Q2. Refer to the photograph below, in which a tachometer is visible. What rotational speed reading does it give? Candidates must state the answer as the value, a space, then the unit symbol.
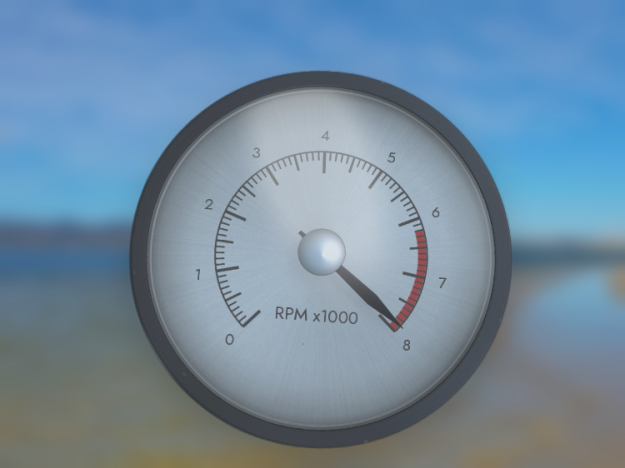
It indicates 7900 rpm
